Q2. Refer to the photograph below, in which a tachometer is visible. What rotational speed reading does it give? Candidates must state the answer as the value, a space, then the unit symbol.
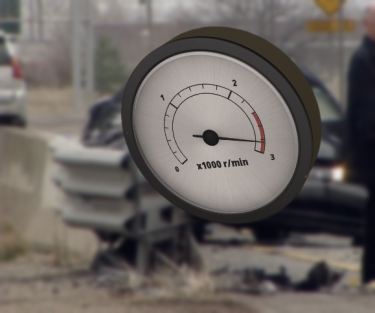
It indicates 2800 rpm
